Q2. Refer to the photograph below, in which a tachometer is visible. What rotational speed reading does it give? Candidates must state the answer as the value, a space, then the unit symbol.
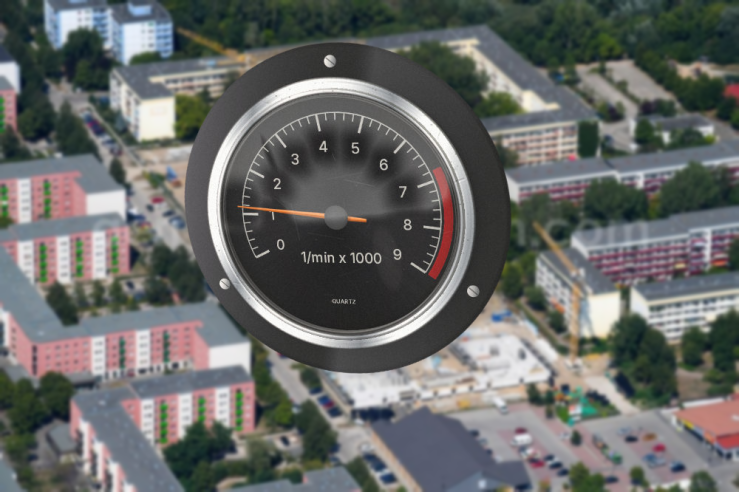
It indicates 1200 rpm
